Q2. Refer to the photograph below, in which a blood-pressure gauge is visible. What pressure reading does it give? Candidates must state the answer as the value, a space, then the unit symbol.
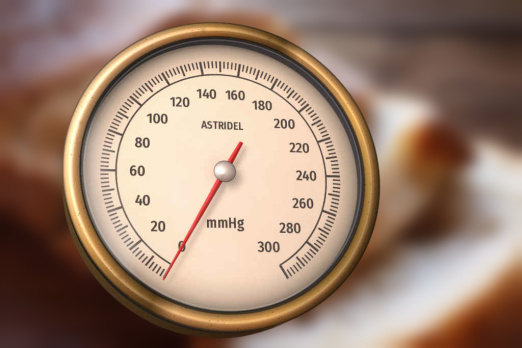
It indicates 0 mmHg
